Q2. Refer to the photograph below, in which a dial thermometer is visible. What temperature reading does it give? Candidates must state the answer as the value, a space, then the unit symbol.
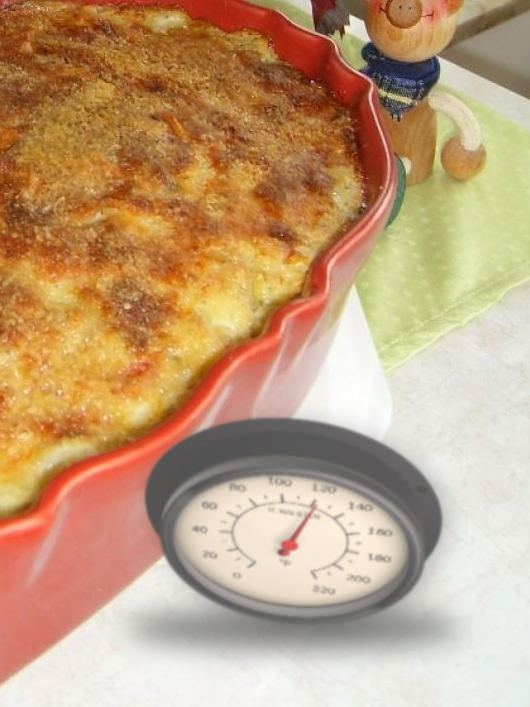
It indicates 120 °F
